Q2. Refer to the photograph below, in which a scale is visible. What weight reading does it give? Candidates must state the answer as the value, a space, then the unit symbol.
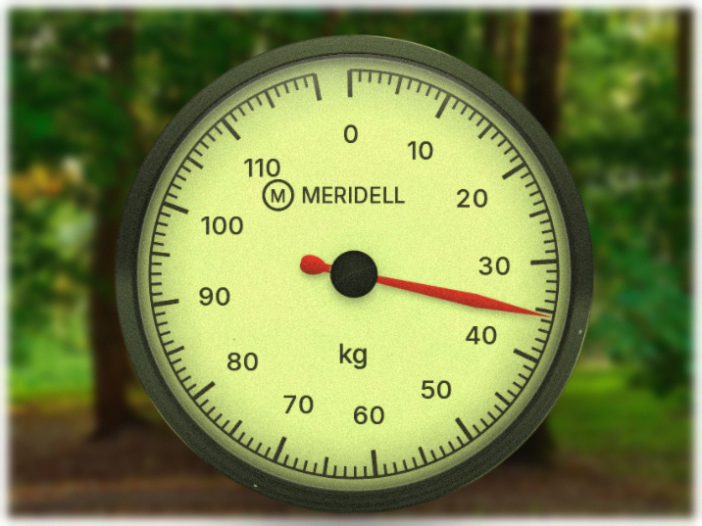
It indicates 35.5 kg
